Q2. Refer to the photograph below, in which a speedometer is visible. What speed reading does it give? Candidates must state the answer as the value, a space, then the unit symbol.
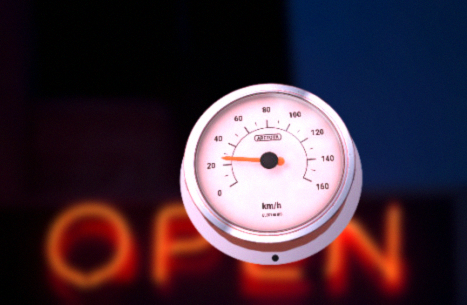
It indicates 25 km/h
